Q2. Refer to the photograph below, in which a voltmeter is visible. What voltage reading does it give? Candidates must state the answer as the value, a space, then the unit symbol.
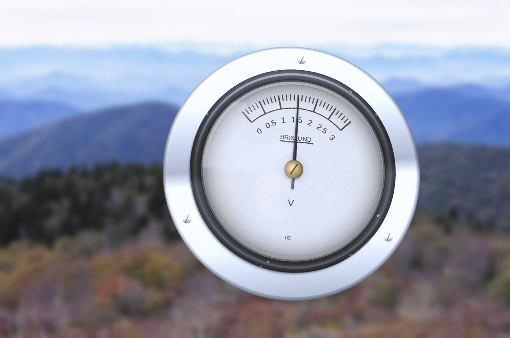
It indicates 1.5 V
